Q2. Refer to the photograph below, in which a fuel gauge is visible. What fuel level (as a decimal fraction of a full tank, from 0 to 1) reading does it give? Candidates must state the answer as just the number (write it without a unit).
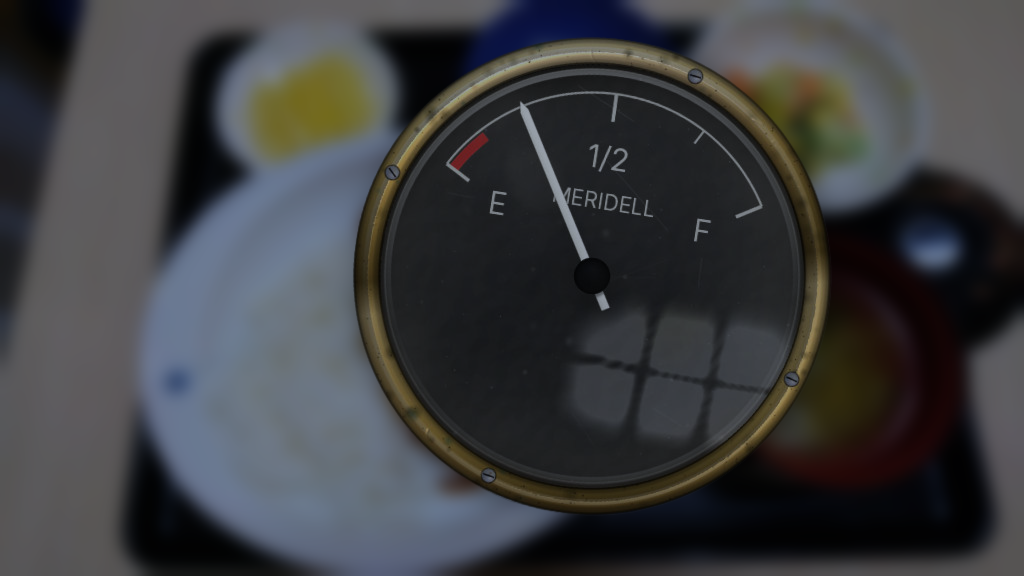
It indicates 0.25
